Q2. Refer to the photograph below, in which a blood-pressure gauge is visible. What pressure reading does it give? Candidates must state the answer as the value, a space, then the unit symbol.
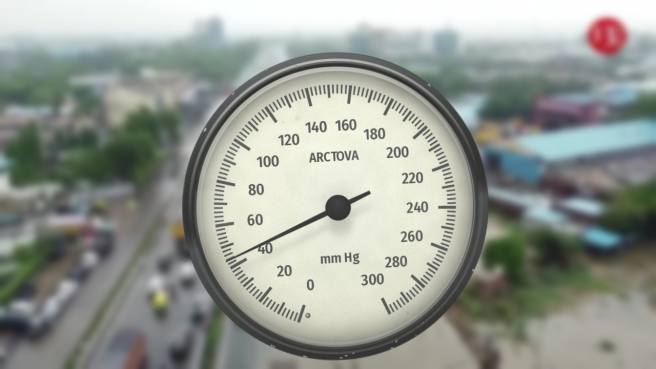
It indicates 44 mmHg
